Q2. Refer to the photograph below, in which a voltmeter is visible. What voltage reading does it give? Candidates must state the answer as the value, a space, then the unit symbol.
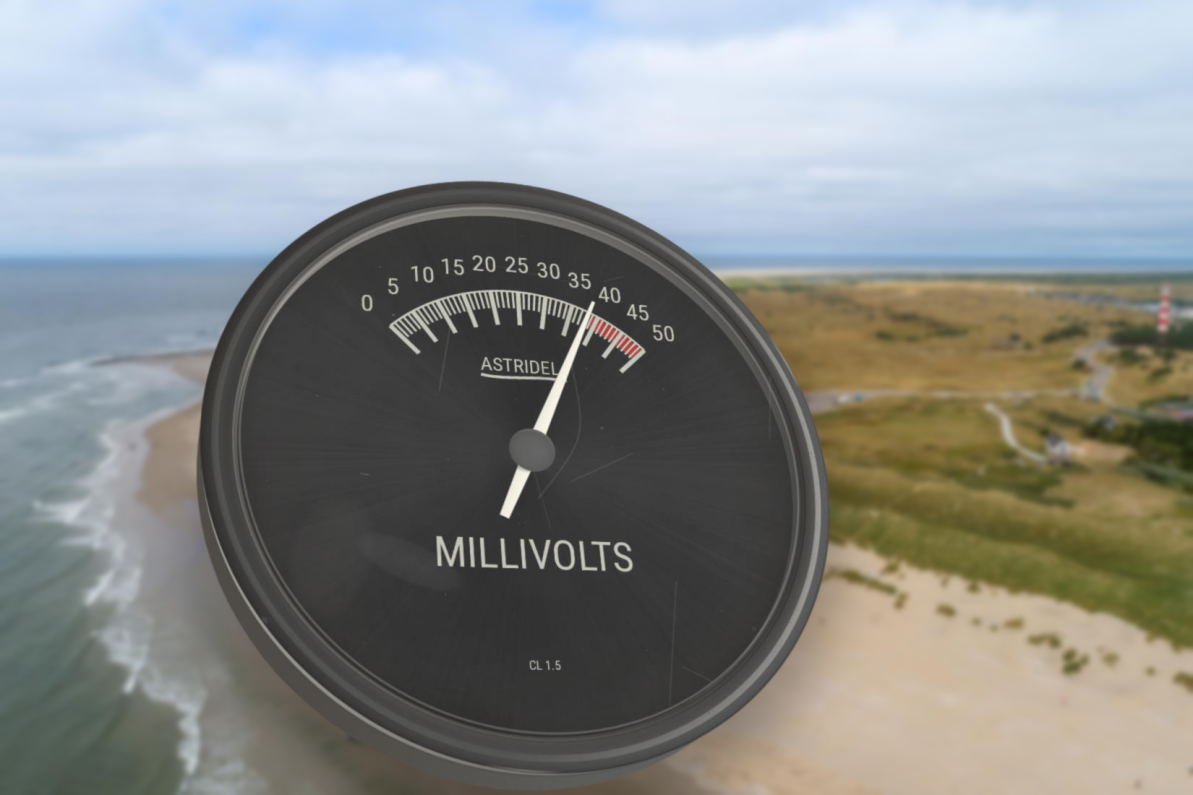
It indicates 38 mV
